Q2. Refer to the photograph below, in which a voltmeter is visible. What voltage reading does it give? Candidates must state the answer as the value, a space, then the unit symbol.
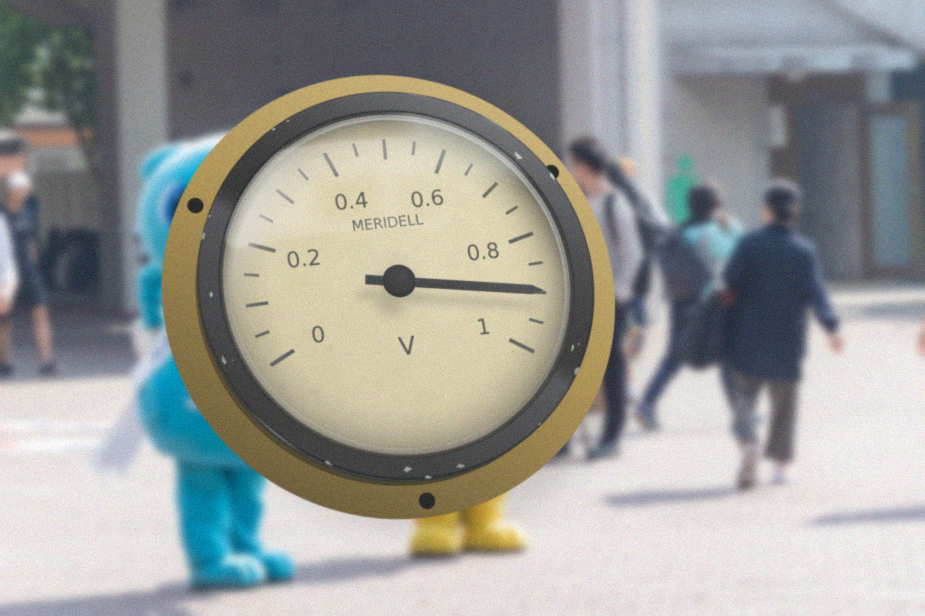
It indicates 0.9 V
